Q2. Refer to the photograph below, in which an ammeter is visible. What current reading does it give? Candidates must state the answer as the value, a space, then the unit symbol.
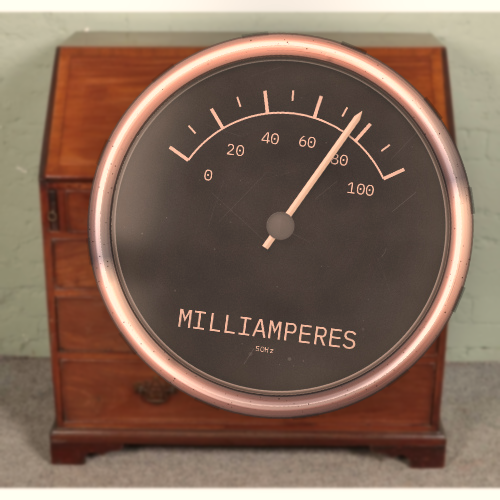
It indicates 75 mA
